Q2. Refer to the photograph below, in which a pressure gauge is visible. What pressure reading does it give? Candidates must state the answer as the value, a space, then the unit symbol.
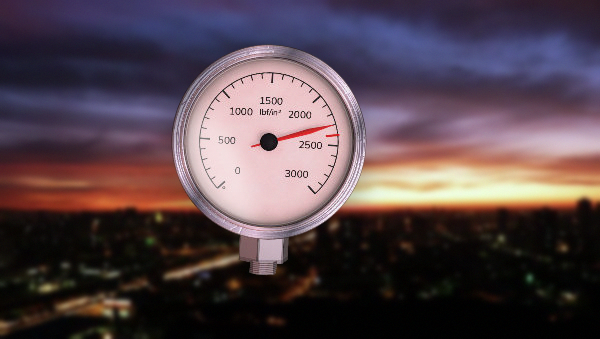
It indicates 2300 psi
